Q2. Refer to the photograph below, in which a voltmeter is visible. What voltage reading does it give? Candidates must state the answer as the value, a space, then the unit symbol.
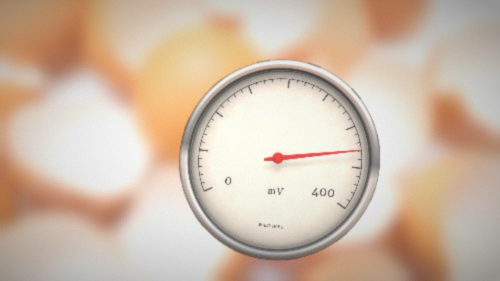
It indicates 330 mV
